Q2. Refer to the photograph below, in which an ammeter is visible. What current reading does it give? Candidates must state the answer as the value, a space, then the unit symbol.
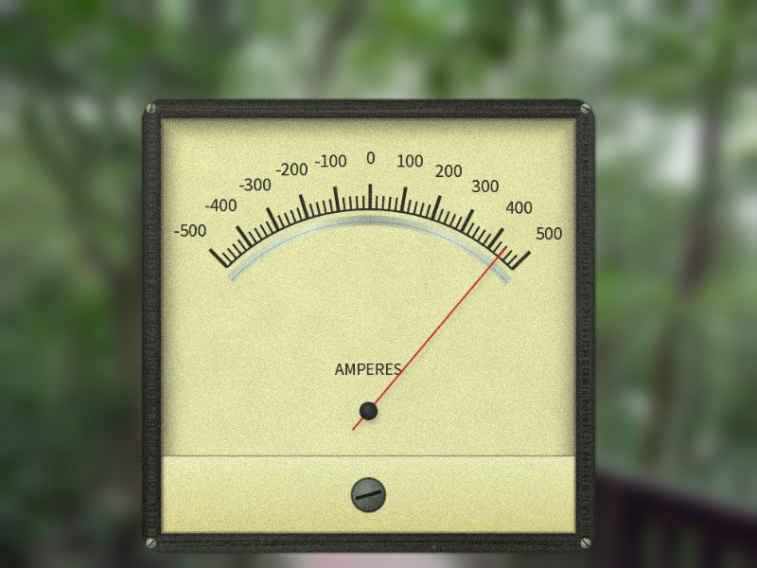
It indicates 440 A
